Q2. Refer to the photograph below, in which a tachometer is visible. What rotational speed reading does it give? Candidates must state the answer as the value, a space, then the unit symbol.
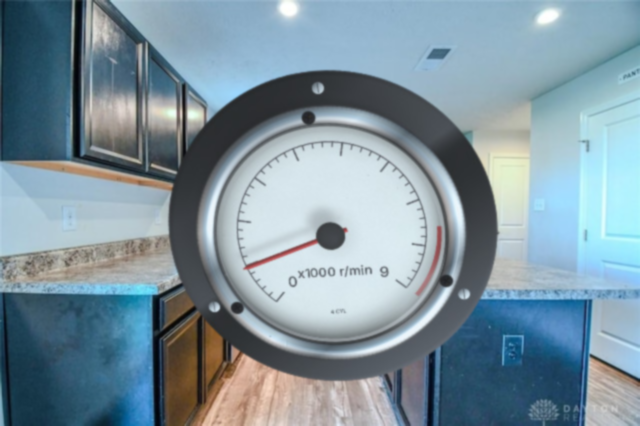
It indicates 1000 rpm
